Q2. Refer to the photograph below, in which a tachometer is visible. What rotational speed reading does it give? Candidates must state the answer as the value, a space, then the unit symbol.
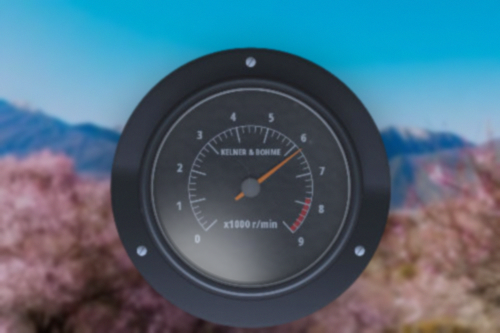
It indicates 6200 rpm
